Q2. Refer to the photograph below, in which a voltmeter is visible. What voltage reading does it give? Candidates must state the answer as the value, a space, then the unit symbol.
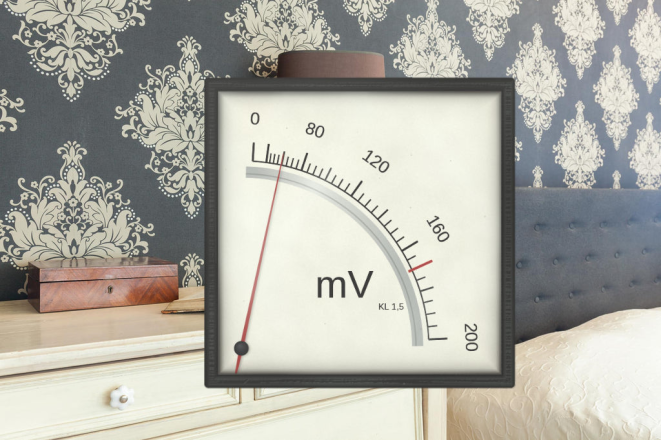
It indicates 60 mV
